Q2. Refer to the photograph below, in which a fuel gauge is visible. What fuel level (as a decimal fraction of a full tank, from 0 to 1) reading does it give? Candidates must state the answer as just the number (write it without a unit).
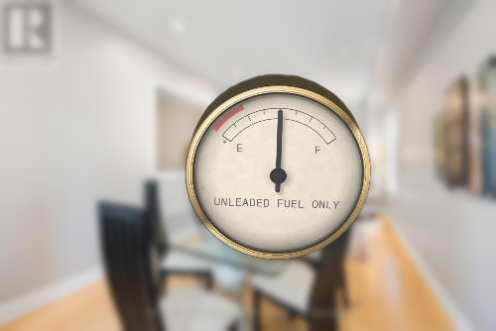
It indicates 0.5
